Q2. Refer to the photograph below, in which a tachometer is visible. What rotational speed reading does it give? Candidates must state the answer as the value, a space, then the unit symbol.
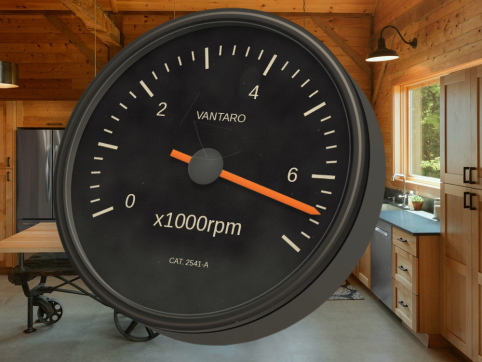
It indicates 6500 rpm
